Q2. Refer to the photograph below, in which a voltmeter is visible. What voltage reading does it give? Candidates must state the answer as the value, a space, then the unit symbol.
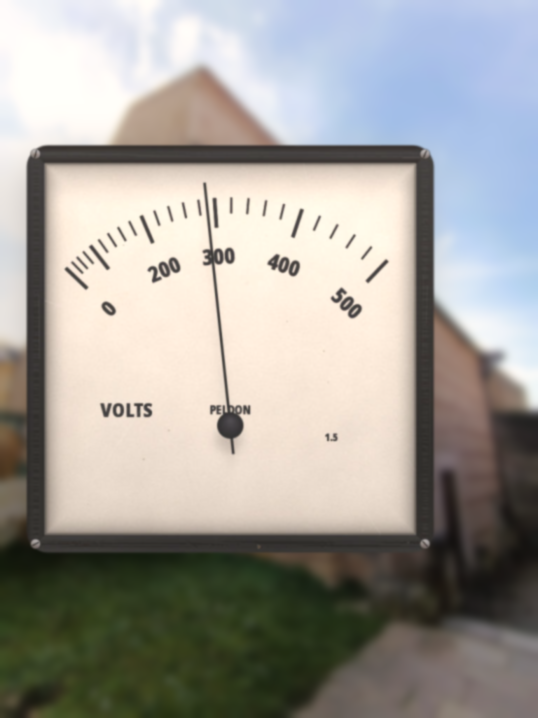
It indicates 290 V
